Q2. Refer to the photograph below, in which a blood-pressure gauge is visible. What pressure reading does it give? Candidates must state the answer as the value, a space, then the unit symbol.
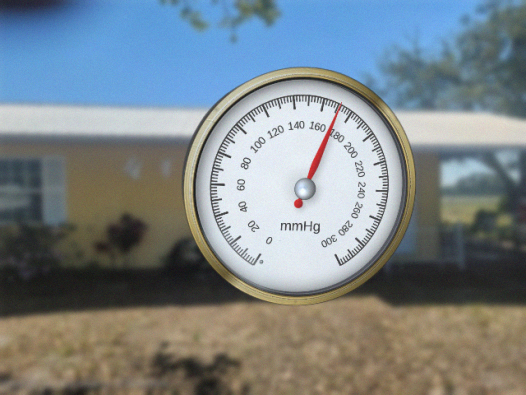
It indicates 170 mmHg
